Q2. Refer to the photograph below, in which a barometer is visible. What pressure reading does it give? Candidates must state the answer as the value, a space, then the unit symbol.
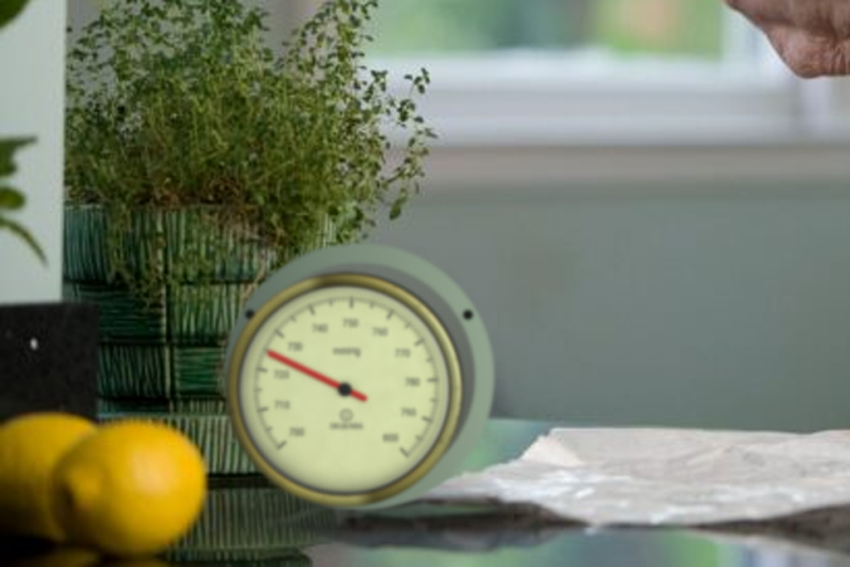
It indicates 725 mmHg
